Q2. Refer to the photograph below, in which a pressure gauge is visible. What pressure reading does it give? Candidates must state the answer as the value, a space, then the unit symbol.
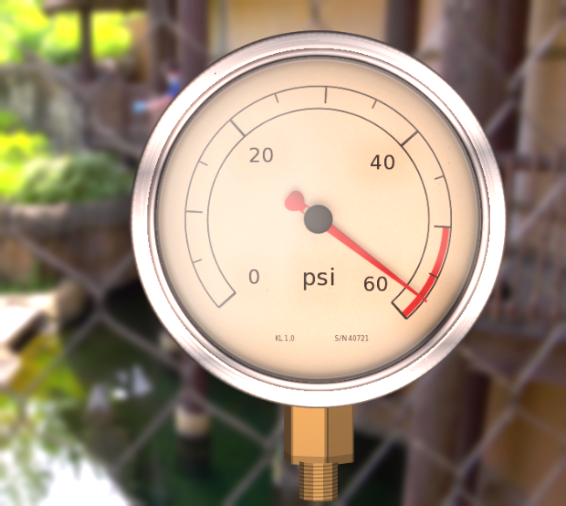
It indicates 57.5 psi
